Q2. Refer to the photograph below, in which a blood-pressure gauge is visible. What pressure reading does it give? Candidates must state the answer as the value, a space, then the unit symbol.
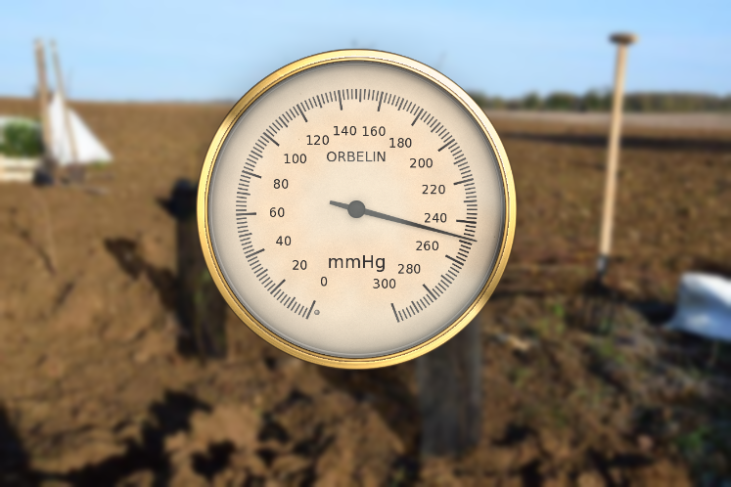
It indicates 248 mmHg
